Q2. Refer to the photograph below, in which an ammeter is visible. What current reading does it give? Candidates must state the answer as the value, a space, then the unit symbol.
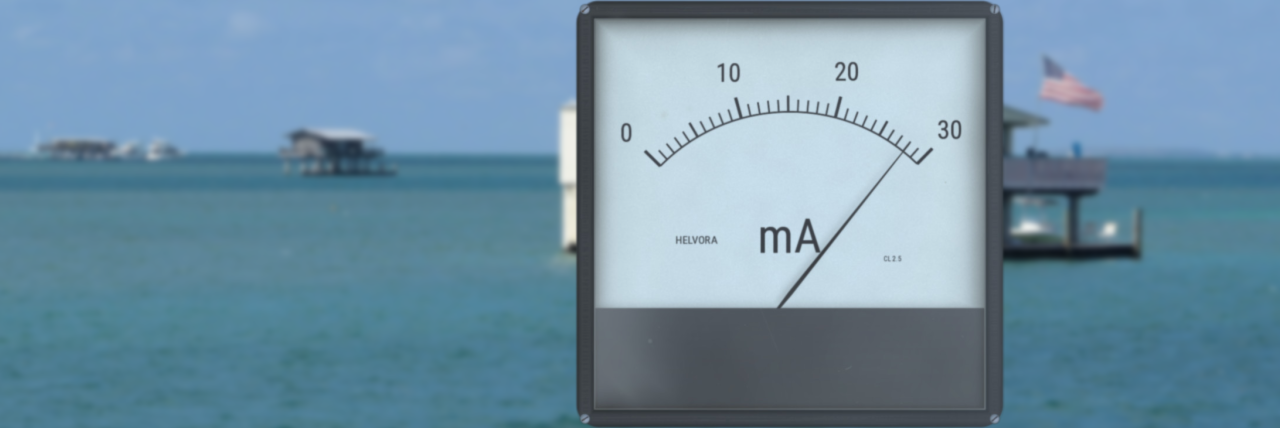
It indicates 28 mA
